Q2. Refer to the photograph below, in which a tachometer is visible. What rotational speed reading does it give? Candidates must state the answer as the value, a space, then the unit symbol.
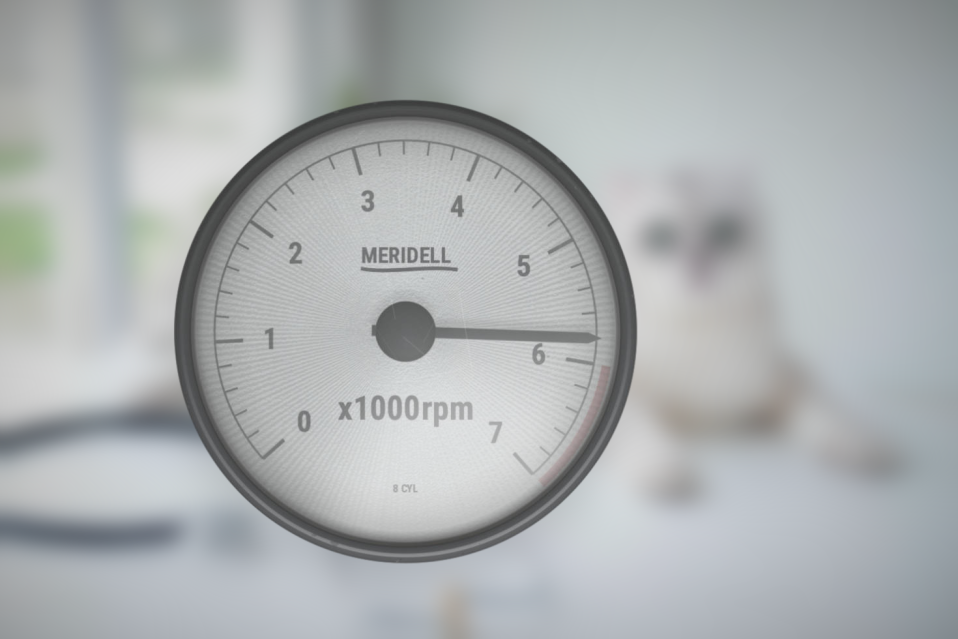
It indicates 5800 rpm
